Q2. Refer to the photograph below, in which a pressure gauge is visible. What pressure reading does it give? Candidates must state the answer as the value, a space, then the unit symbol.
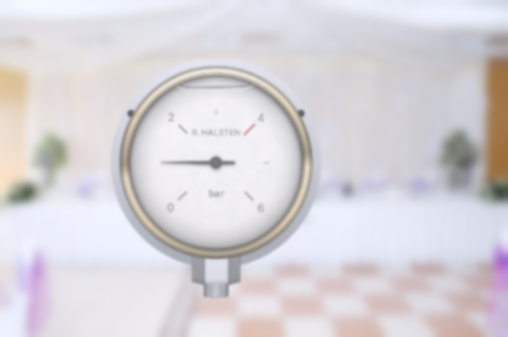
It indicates 1 bar
